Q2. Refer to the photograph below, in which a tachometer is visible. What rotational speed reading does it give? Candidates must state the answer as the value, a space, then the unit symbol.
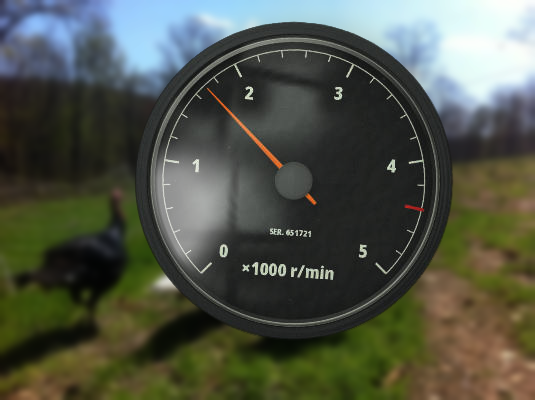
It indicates 1700 rpm
